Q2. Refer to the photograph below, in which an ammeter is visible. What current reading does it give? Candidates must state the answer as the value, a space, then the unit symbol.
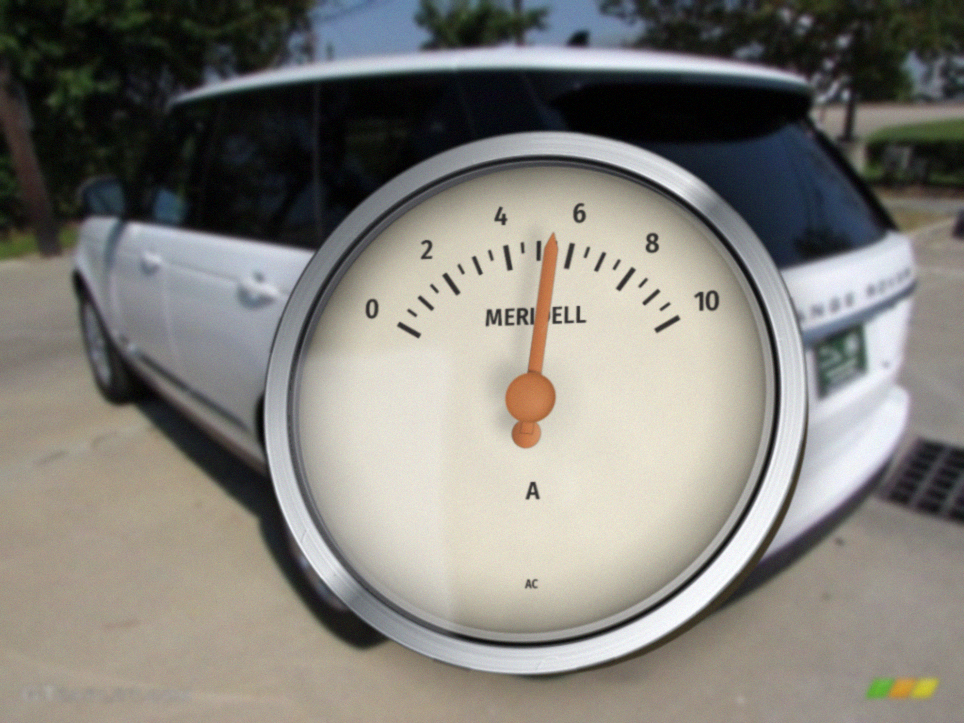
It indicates 5.5 A
